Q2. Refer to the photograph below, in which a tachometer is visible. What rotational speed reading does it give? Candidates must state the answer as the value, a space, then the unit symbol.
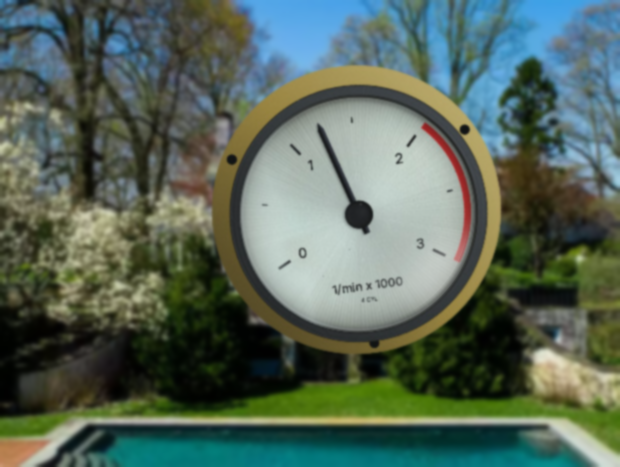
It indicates 1250 rpm
